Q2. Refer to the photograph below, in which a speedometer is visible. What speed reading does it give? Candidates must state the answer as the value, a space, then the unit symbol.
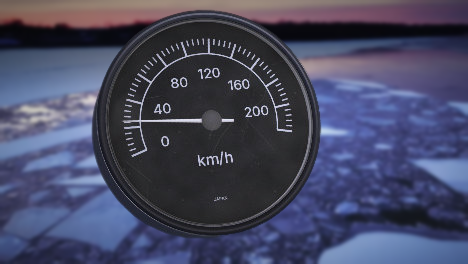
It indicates 24 km/h
